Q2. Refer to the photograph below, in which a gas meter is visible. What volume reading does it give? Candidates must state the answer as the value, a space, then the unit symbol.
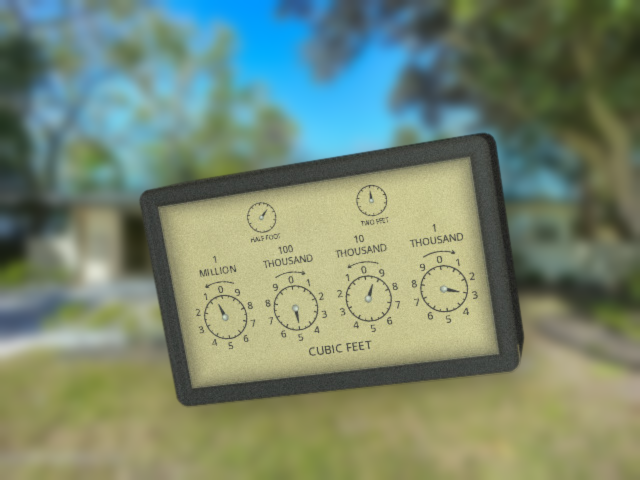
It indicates 49300 ft³
